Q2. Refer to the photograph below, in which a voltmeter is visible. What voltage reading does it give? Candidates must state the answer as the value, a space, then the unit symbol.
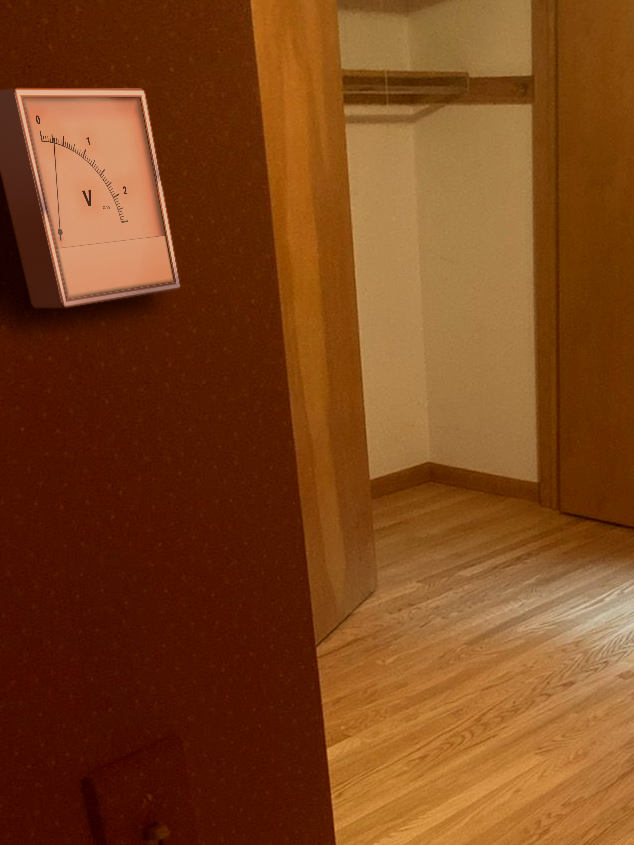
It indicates 0.25 V
